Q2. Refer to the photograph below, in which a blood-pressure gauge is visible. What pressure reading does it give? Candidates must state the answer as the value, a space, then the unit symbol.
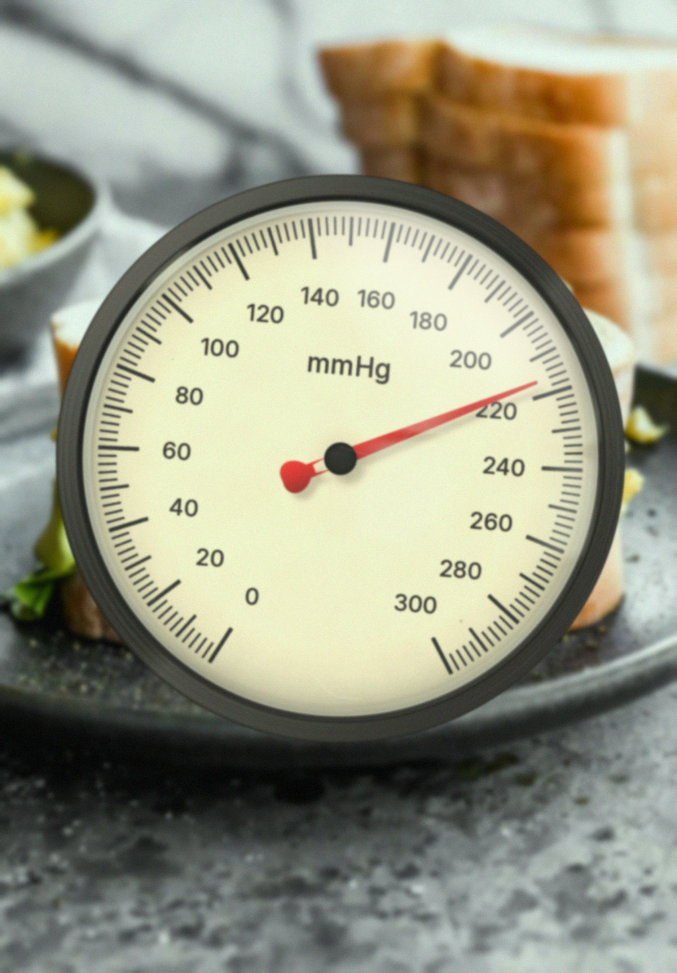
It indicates 216 mmHg
